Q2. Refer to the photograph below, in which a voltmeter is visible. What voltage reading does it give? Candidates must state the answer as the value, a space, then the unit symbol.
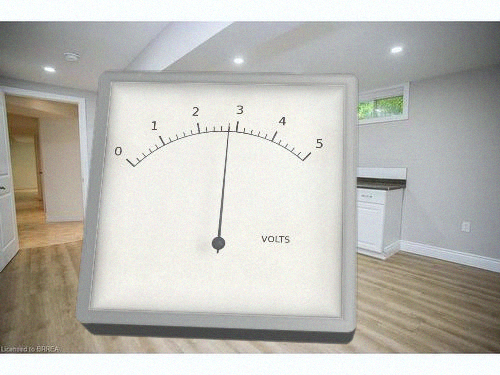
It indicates 2.8 V
